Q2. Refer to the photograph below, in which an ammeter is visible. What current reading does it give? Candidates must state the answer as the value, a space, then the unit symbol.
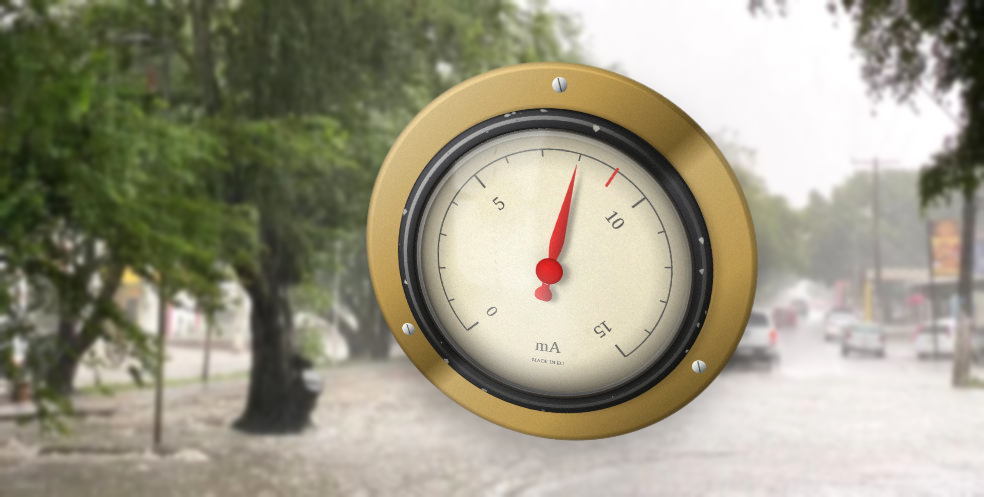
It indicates 8 mA
